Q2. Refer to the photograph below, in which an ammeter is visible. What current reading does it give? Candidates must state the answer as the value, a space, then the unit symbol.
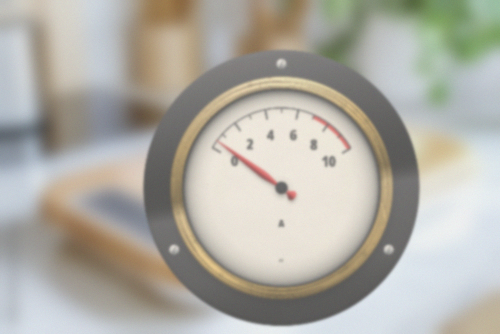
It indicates 0.5 A
